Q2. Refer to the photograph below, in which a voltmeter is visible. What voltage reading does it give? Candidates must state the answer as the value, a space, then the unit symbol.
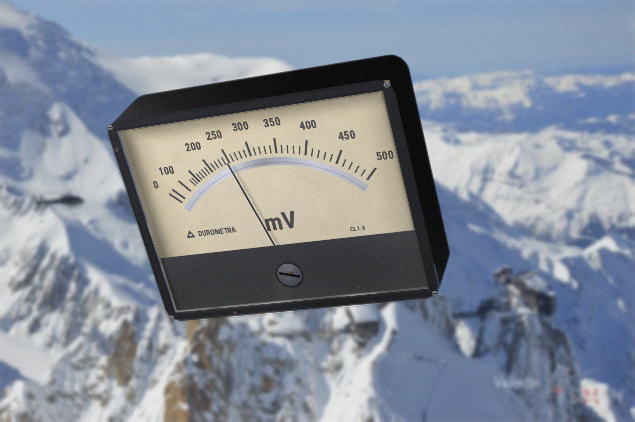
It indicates 250 mV
